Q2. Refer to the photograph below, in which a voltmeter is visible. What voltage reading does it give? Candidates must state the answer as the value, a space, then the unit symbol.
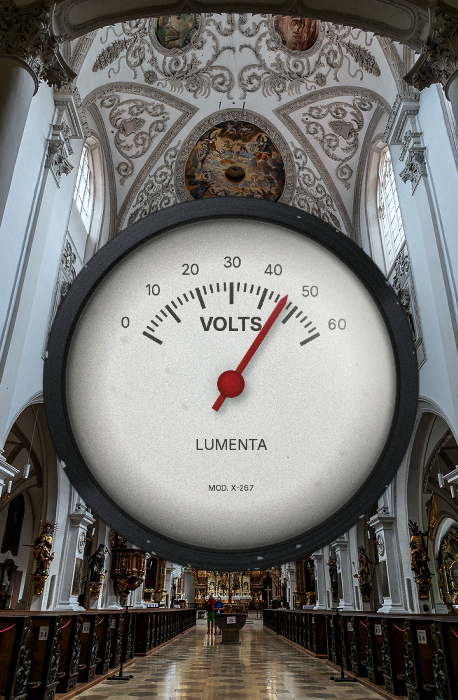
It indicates 46 V
